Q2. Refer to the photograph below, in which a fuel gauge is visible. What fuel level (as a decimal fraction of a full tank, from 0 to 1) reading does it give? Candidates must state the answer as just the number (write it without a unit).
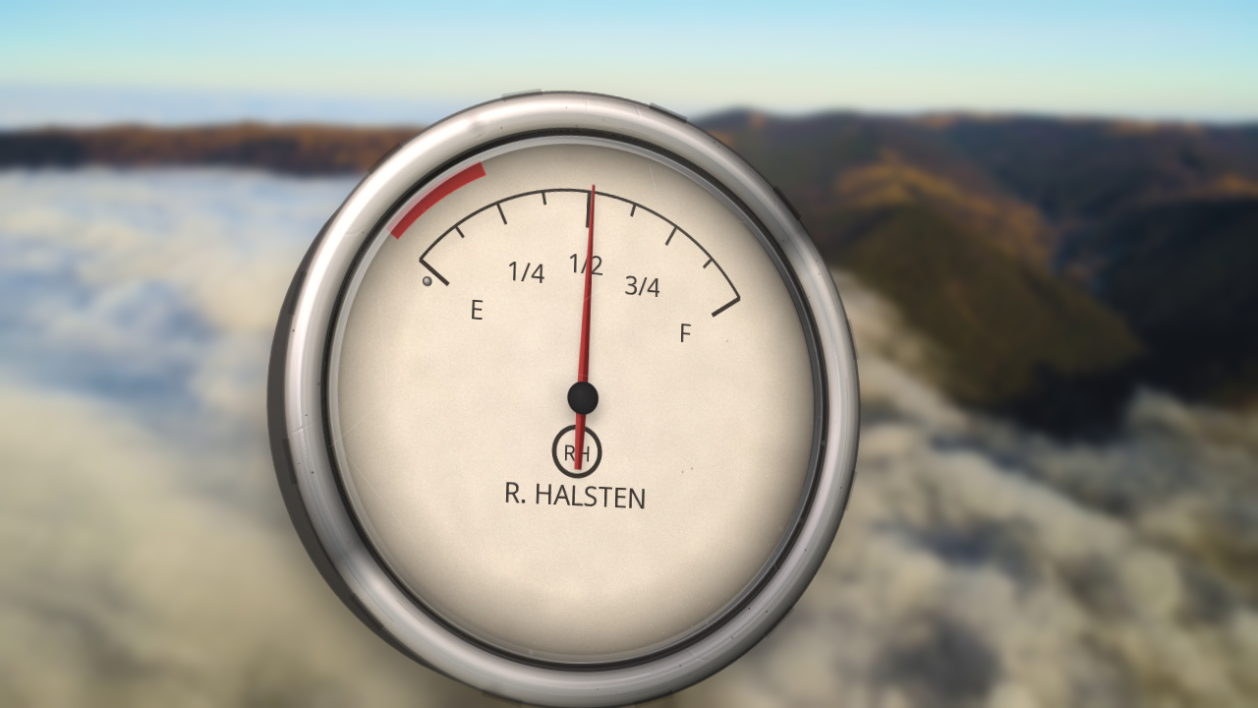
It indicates 0.5
